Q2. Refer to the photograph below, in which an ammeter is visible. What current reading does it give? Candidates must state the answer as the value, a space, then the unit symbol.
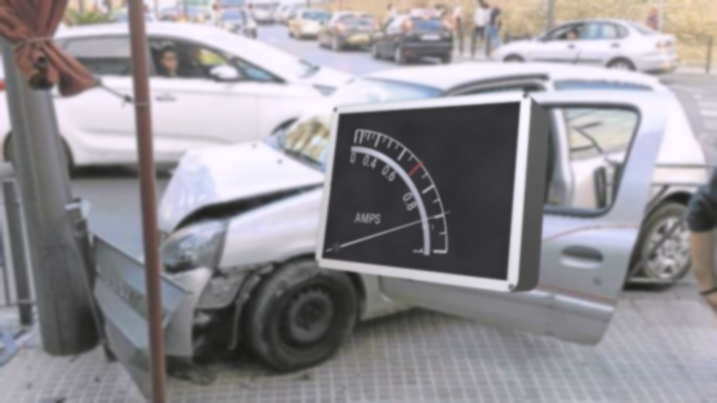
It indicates 0.9 A
